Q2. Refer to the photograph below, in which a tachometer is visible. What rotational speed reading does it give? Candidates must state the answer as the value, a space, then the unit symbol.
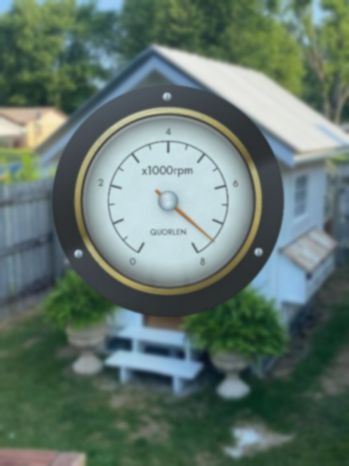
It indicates 7500 rpm
